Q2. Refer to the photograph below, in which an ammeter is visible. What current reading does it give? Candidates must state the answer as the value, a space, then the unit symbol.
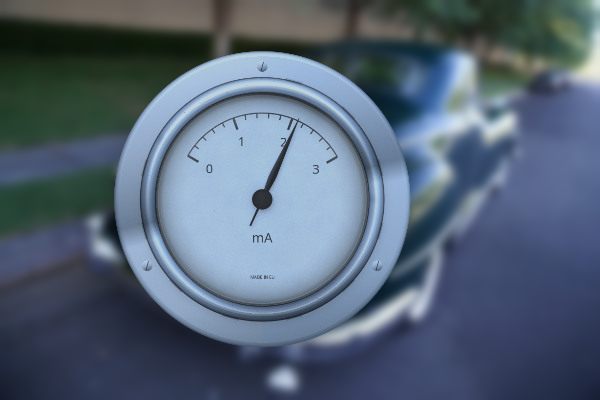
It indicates 2.1 mA
